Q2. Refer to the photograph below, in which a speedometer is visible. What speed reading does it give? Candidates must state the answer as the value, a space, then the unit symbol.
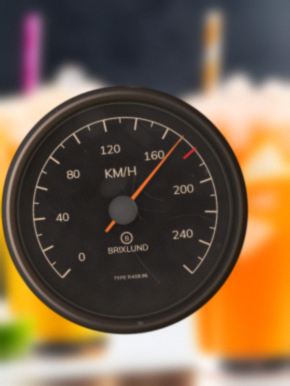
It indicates 170 km/h
